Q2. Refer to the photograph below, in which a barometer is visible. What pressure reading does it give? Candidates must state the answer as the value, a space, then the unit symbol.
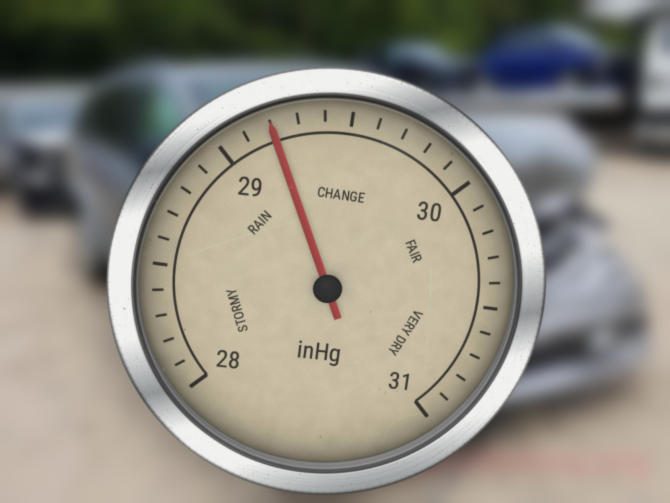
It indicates 29.2 inHg
